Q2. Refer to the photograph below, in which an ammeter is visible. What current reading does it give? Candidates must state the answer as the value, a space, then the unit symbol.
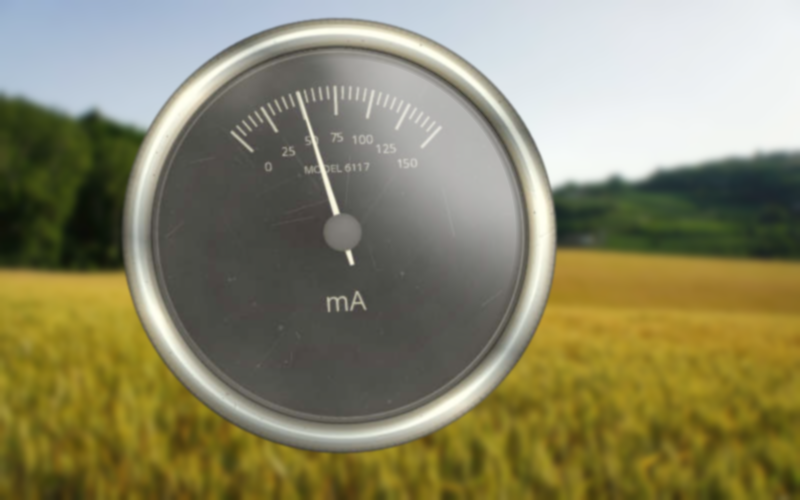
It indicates 50 mA
